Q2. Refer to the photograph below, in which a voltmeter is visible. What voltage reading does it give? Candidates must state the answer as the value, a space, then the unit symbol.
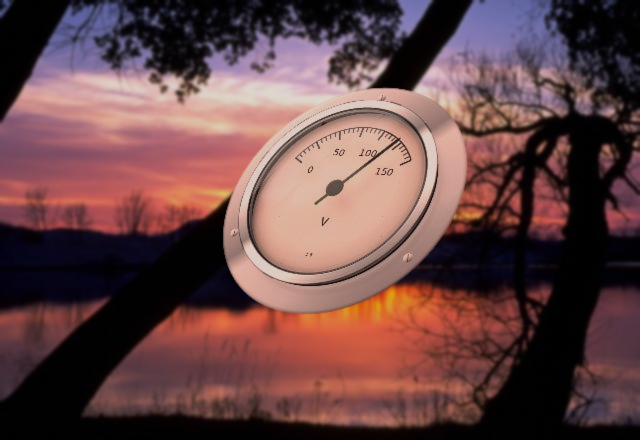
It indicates 125 V
